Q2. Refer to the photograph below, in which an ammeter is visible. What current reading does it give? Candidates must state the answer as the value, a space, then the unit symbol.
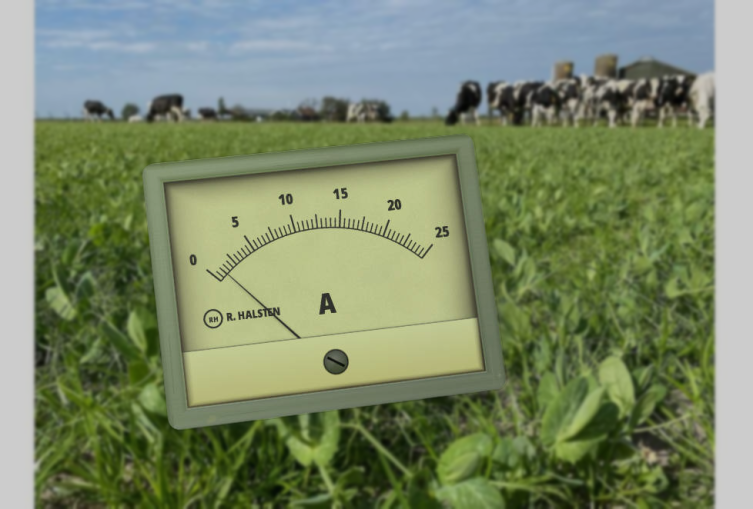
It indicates 1 A
